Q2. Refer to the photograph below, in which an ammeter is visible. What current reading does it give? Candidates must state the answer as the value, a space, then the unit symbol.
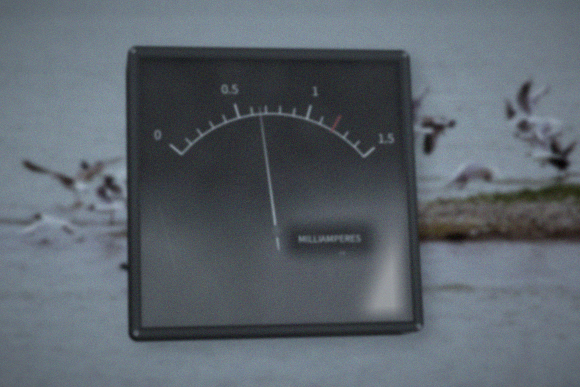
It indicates 0.65 mA
